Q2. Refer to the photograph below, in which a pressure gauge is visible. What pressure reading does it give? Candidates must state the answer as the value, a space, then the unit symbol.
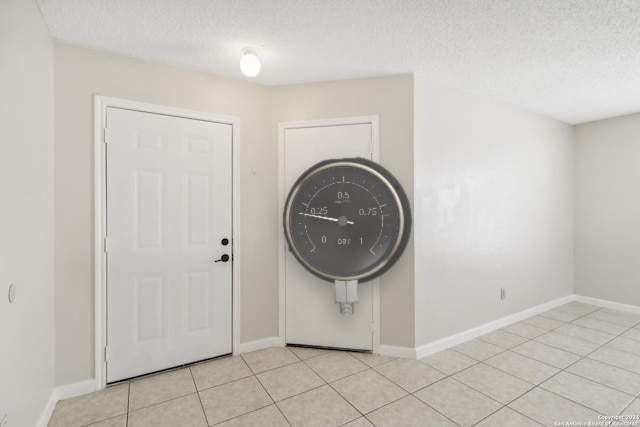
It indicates 0.2 bar
